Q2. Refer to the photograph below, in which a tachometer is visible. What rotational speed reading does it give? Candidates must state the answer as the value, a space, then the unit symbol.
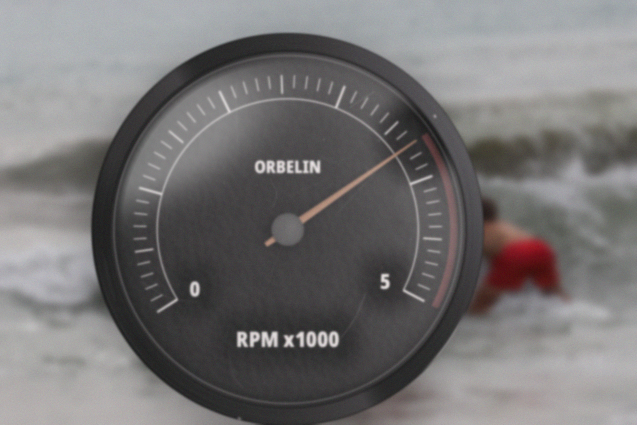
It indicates 3700 rpm
